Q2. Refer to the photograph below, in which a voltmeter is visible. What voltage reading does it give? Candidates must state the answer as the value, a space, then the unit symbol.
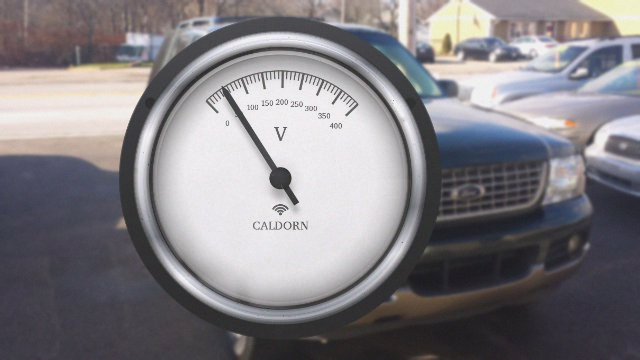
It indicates 50 V
